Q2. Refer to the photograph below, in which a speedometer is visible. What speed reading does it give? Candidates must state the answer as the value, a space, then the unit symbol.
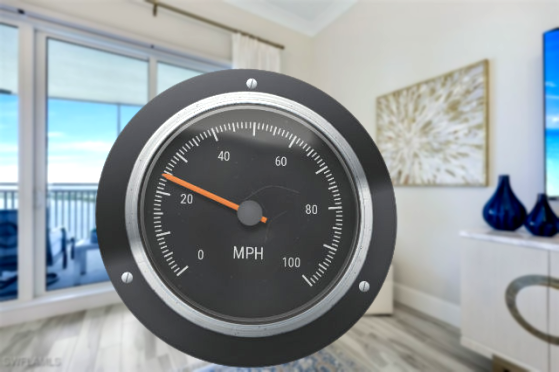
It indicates 24 mph
